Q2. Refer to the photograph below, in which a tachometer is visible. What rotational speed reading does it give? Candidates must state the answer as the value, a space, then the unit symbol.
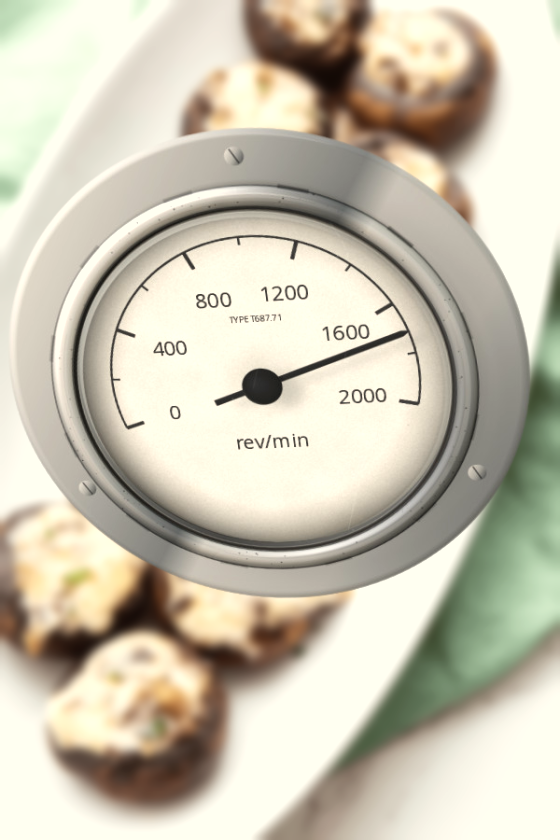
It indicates 1700 rpm
